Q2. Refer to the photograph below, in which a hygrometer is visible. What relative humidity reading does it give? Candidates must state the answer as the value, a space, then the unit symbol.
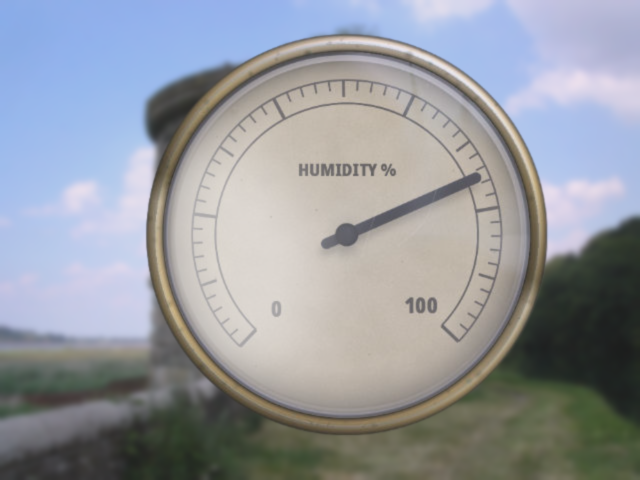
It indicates 75 %
